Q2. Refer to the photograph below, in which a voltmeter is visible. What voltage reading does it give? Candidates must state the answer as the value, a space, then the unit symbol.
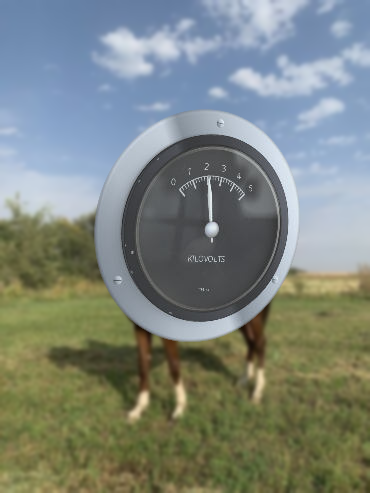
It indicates 2 kV
